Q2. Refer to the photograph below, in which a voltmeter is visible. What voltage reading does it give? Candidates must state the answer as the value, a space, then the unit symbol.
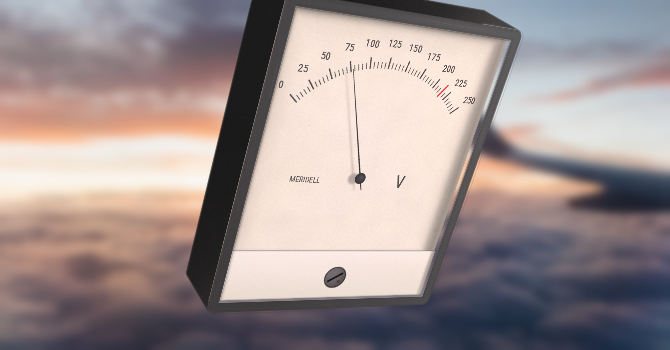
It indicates 75 V
